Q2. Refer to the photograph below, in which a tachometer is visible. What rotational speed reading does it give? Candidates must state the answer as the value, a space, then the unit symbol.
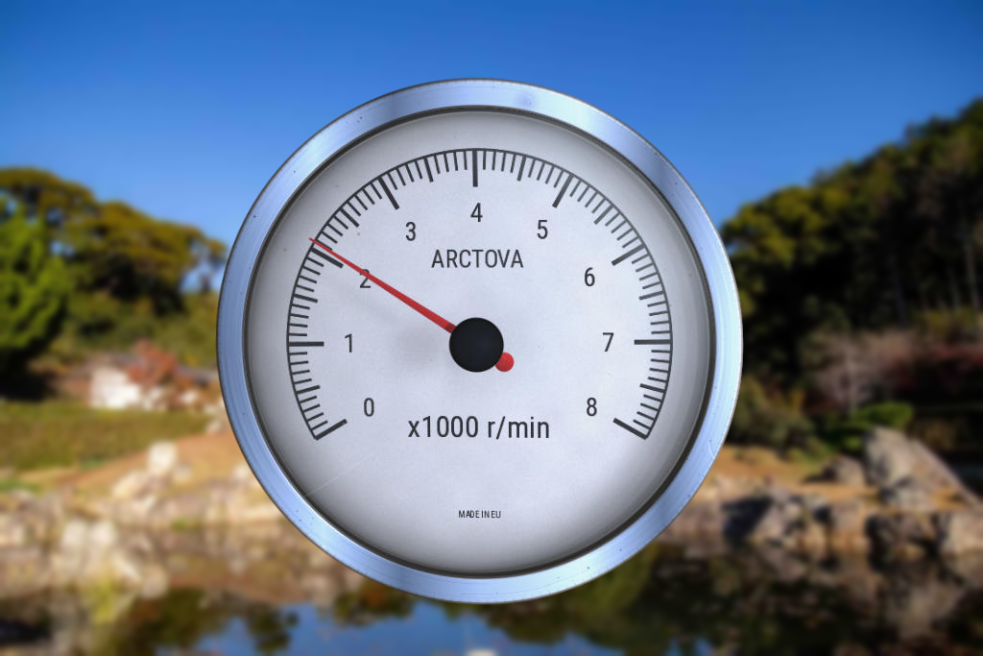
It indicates 2100 rpm
